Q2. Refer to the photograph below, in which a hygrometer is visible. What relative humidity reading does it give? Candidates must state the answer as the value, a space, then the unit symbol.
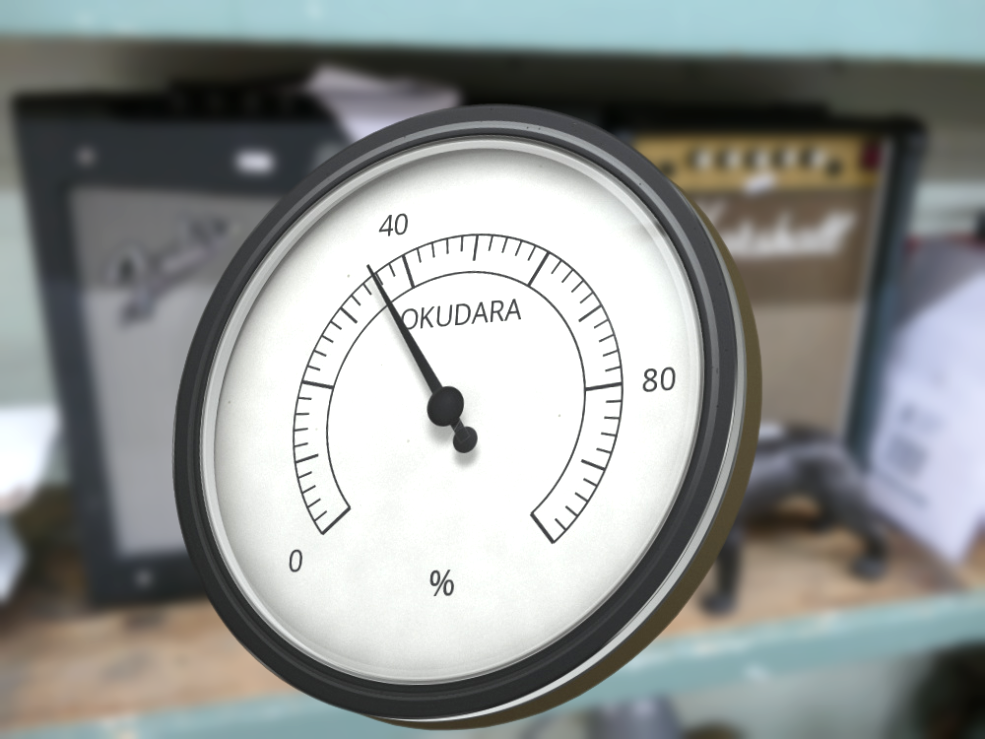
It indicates 36 %
